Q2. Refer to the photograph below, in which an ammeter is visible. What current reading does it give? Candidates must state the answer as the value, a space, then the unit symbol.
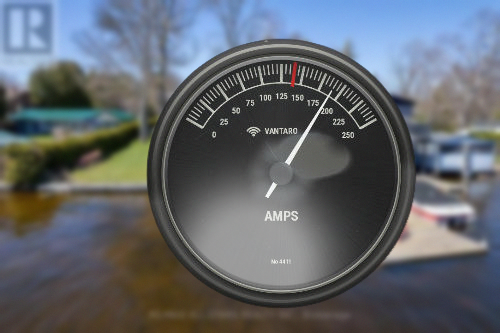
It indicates 190 A
